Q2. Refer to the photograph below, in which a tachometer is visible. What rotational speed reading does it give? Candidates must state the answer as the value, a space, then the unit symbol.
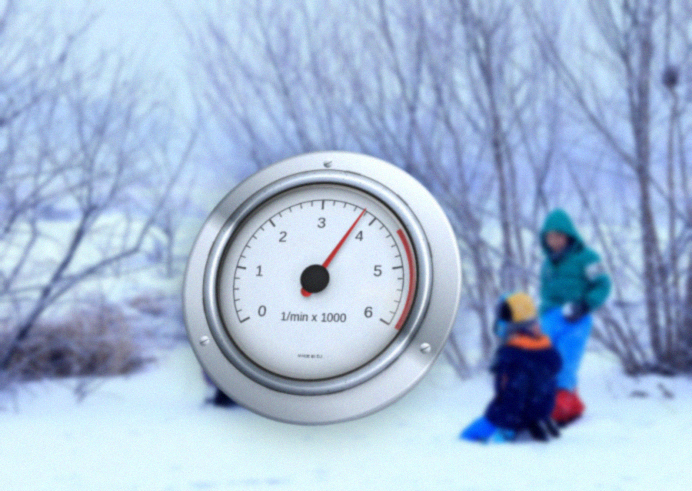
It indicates 3800 rpm
